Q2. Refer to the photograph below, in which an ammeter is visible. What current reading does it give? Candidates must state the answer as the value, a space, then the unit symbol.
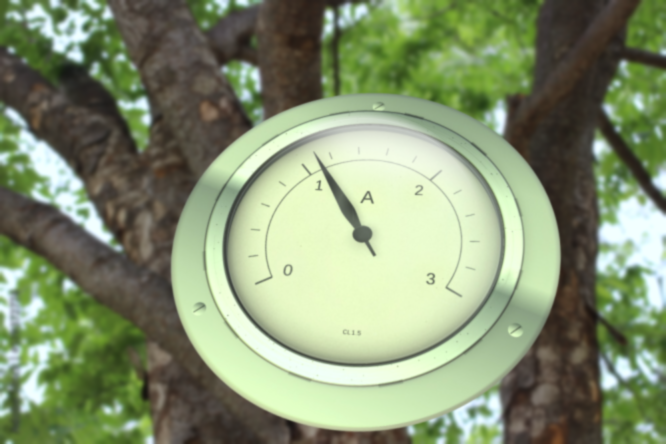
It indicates 1.1 A
